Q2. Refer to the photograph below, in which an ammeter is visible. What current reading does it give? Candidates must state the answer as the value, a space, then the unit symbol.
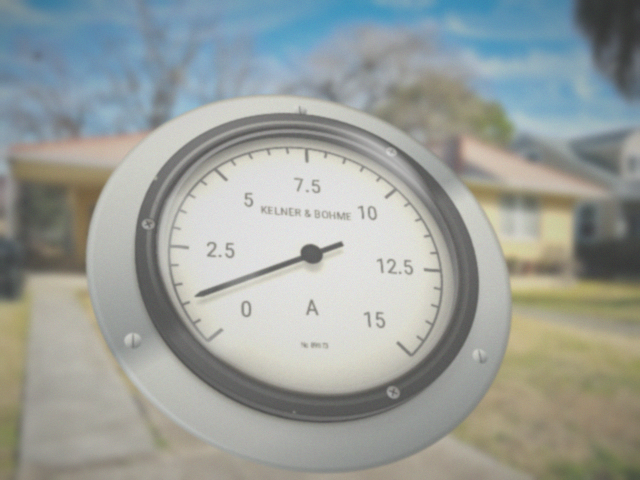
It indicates 1 A
